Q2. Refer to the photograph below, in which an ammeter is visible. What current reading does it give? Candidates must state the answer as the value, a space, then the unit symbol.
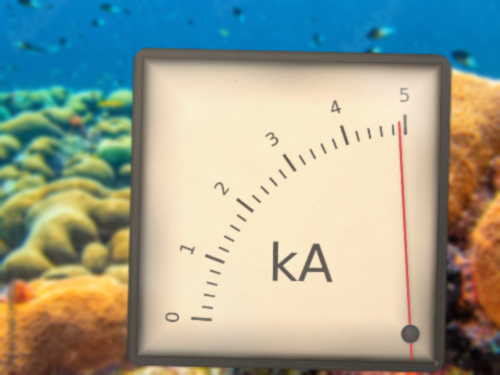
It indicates 4.9 kA
